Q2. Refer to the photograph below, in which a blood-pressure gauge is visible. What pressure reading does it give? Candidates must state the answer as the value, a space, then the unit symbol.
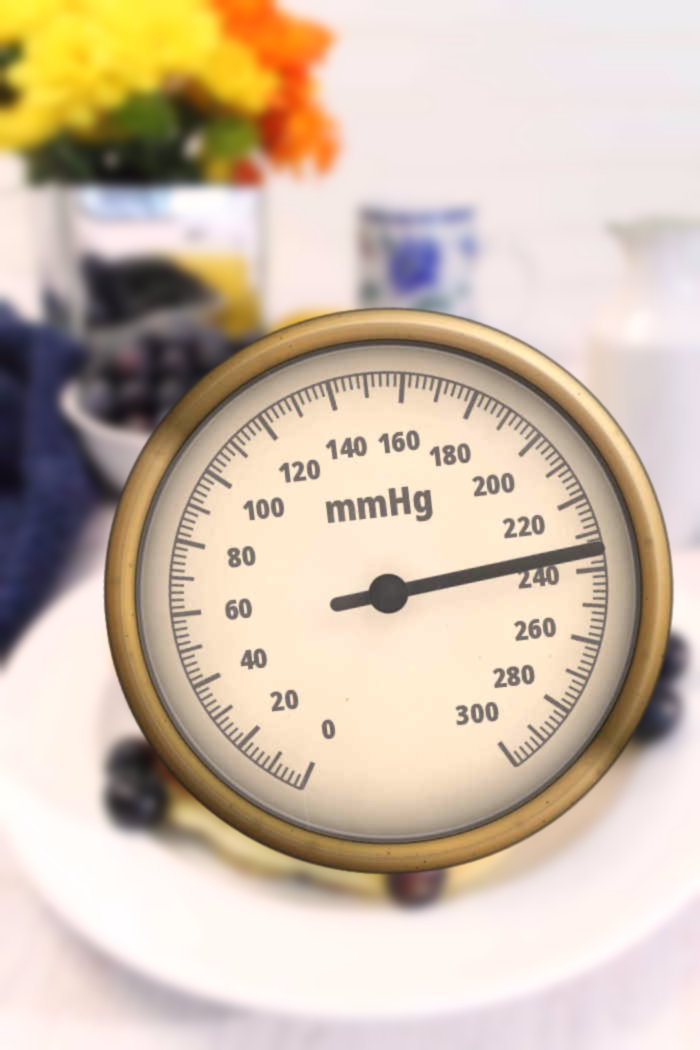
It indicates 234 mmHg
